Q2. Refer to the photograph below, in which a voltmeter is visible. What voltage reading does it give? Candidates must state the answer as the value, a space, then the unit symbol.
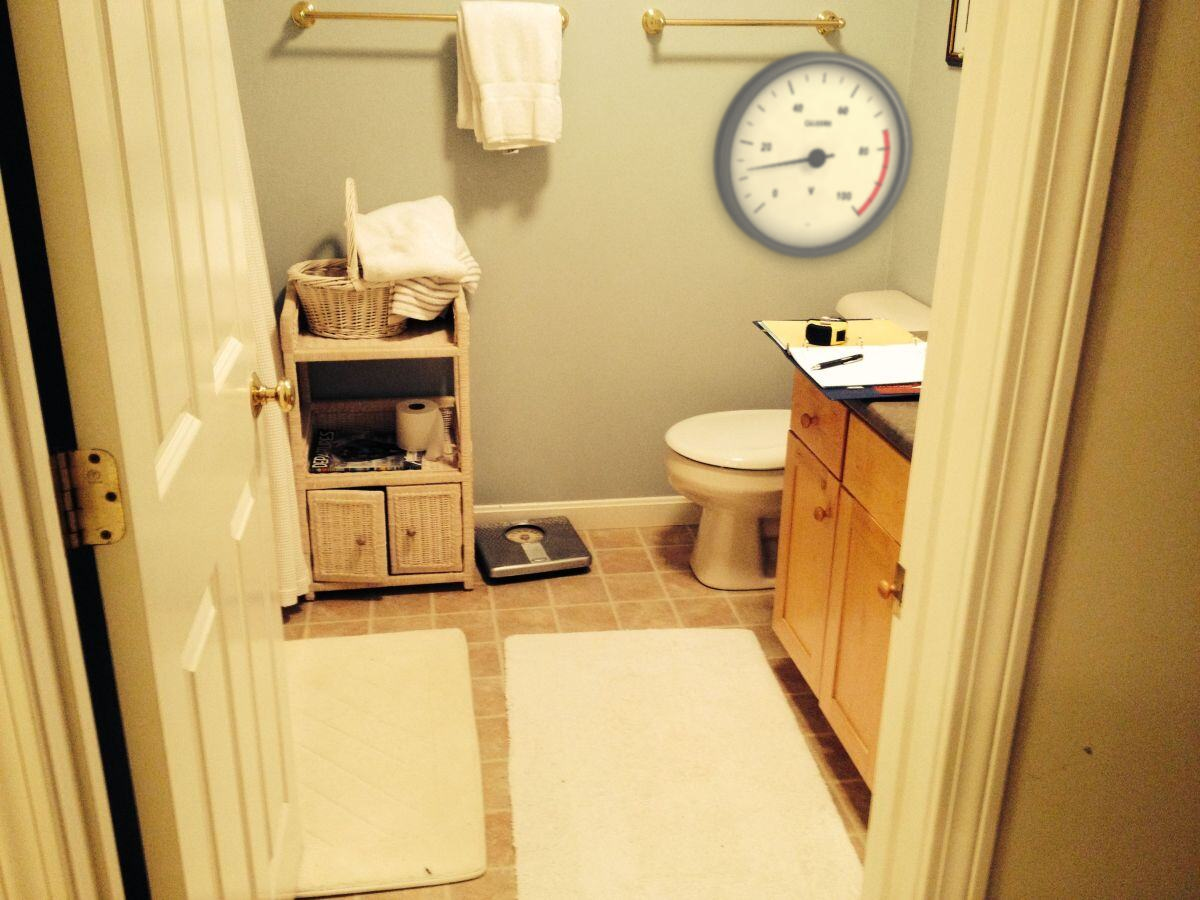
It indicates 12.5 V
